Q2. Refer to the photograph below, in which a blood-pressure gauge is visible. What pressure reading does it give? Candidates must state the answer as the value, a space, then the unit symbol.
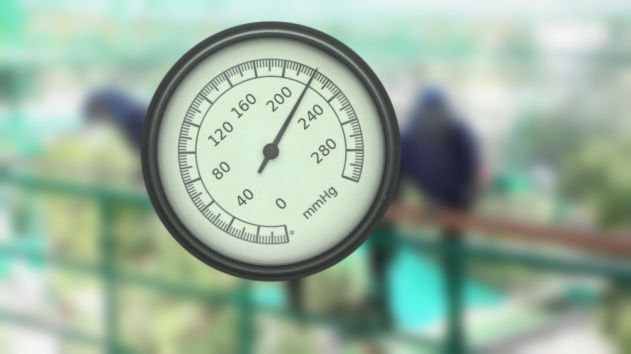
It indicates 220 mmHg
